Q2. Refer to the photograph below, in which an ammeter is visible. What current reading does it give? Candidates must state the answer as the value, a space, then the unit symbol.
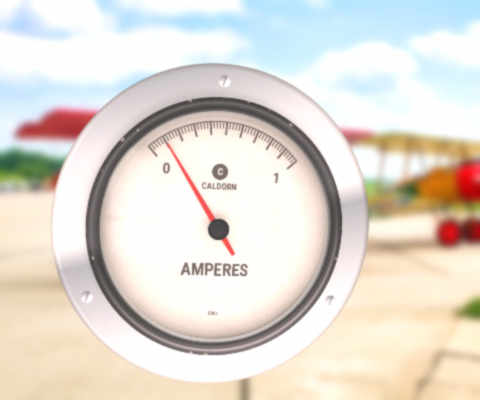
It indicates 0.1 A
